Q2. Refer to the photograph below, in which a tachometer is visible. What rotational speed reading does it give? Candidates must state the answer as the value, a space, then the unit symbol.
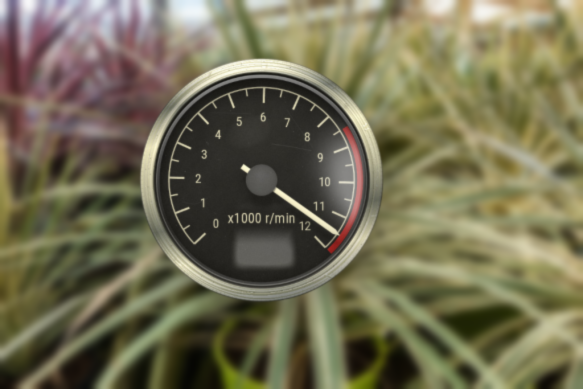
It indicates 11500 rpm
